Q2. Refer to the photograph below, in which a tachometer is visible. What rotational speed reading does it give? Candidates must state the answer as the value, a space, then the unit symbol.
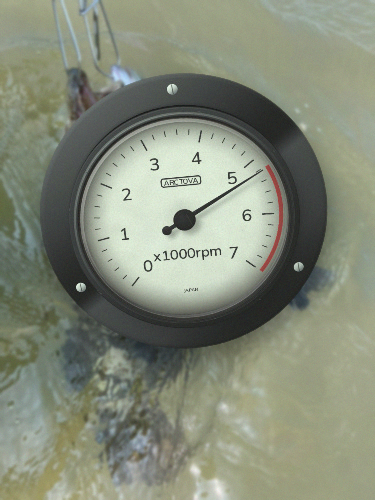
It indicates 5200 rpm
